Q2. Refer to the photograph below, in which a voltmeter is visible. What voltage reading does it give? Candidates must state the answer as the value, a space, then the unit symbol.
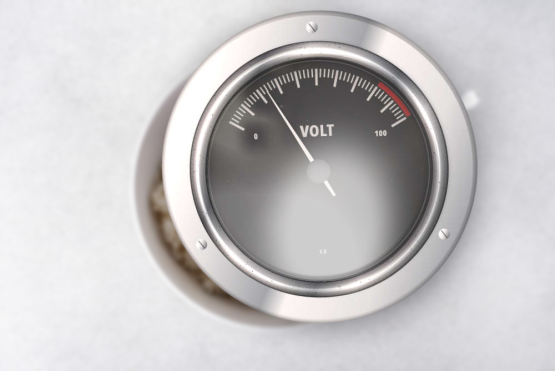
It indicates 24 V
